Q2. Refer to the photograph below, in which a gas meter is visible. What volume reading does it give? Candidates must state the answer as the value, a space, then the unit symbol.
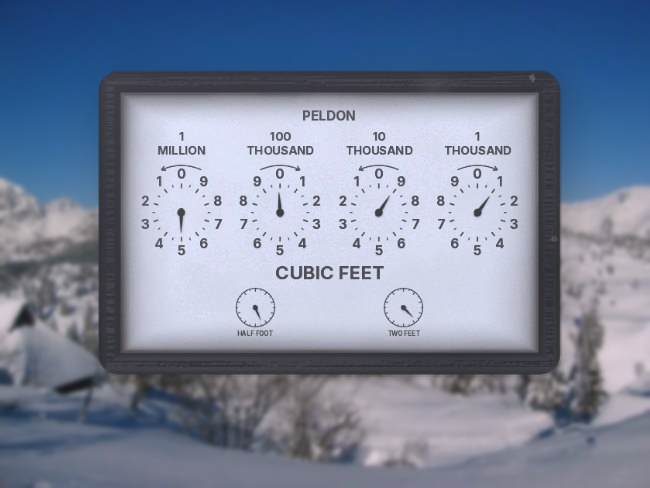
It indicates 499100 ft³
